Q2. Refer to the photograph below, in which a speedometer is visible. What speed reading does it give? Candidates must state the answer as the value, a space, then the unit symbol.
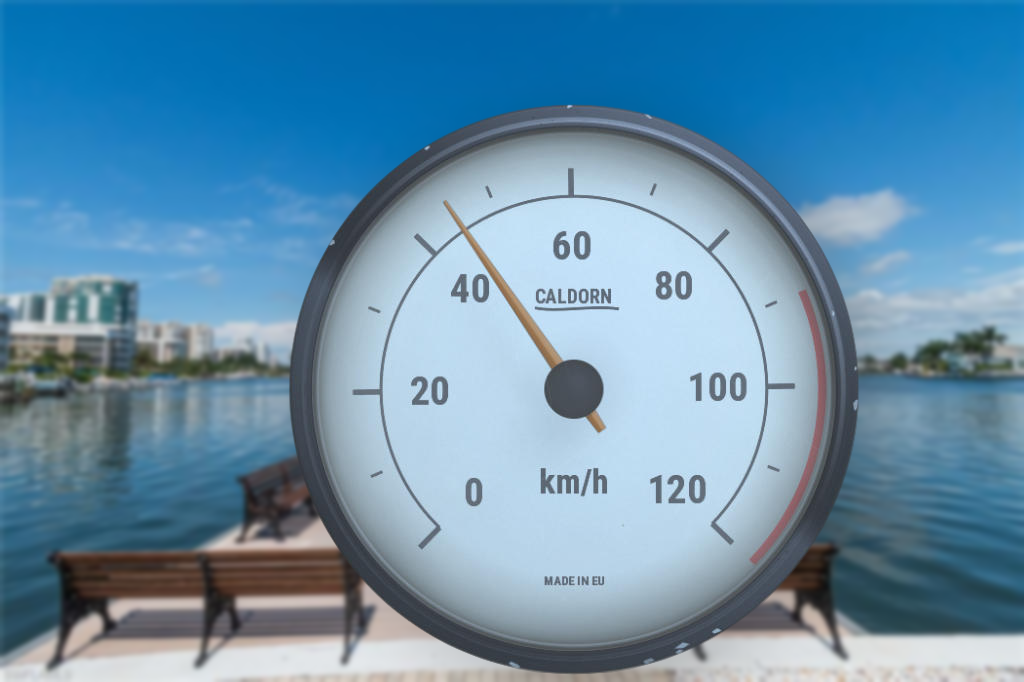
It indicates 45 km/h
